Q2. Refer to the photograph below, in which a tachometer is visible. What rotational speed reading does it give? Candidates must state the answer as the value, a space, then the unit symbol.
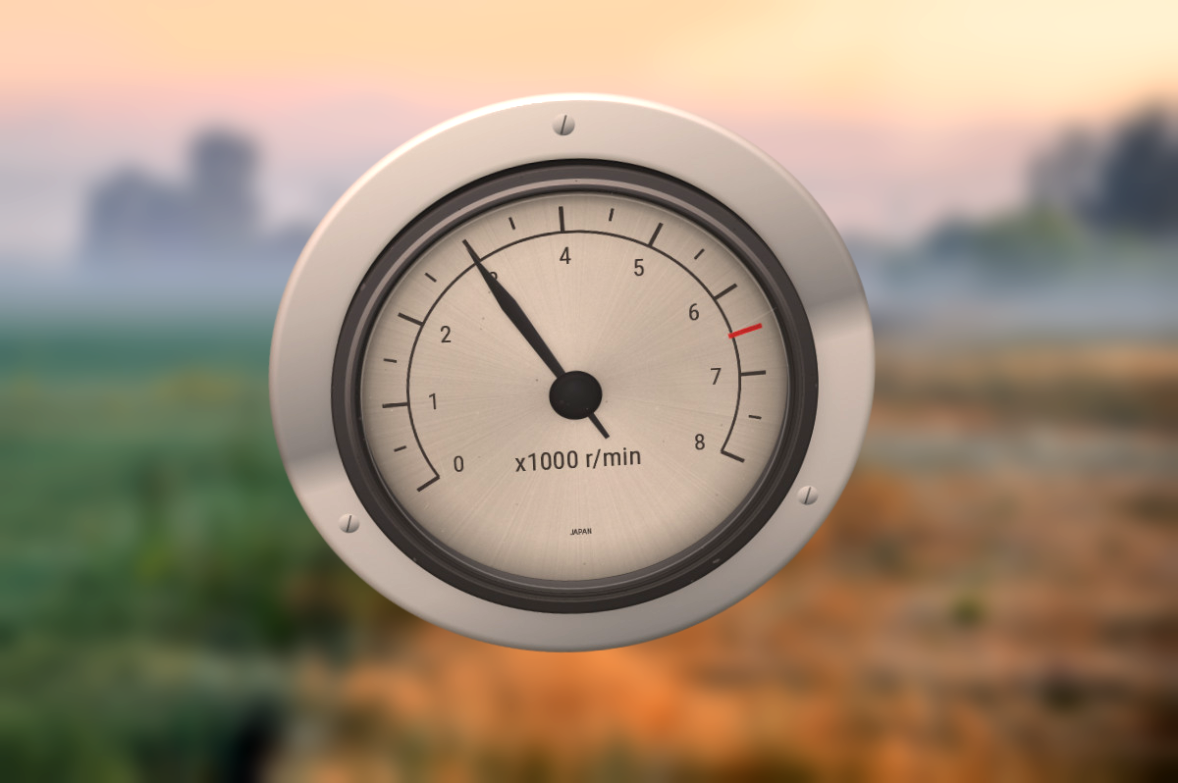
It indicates 3000 rpm
